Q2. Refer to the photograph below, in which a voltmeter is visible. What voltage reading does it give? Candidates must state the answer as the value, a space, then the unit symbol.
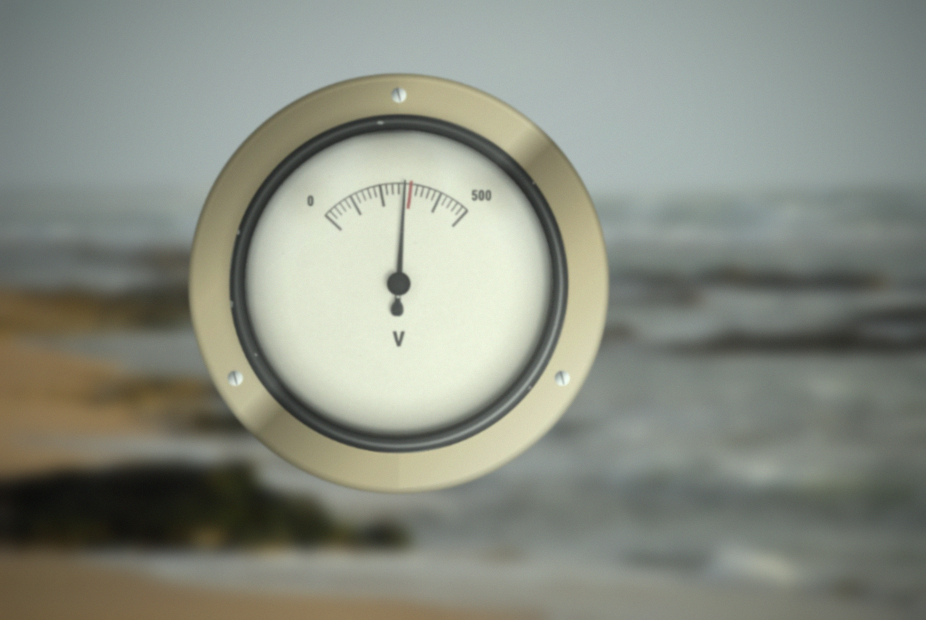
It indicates 280 V
